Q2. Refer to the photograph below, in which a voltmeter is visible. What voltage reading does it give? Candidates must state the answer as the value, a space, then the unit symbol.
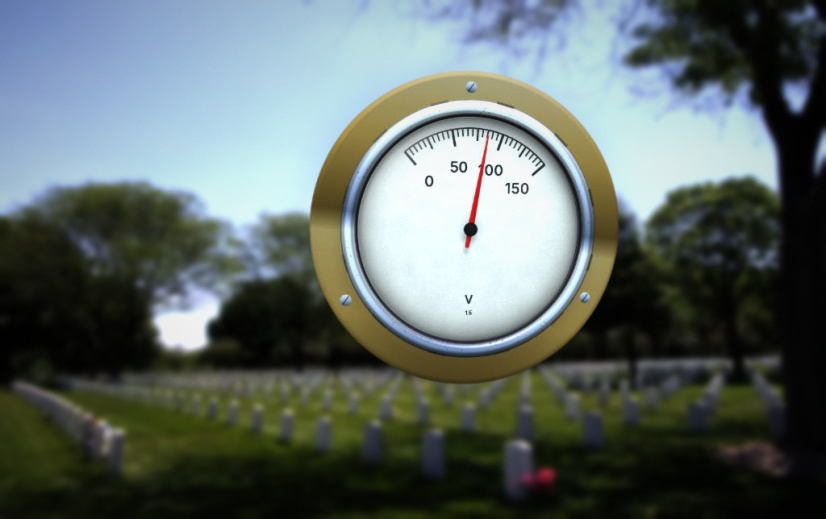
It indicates 85 V
